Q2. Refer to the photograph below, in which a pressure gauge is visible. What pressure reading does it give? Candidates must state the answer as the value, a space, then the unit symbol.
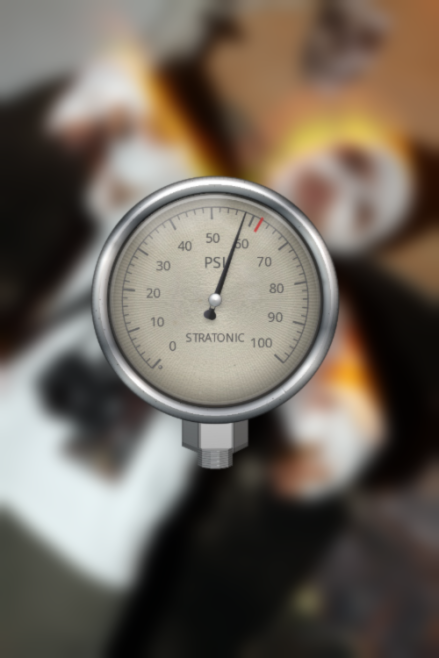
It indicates 58 psi
